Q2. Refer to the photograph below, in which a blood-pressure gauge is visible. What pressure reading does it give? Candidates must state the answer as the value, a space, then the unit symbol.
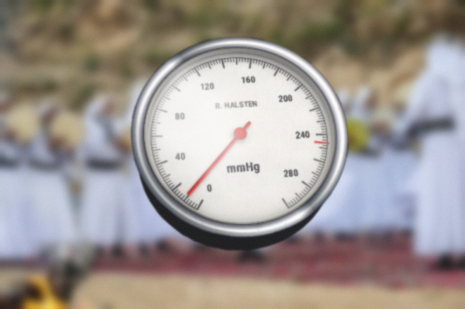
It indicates 10 mmHg
